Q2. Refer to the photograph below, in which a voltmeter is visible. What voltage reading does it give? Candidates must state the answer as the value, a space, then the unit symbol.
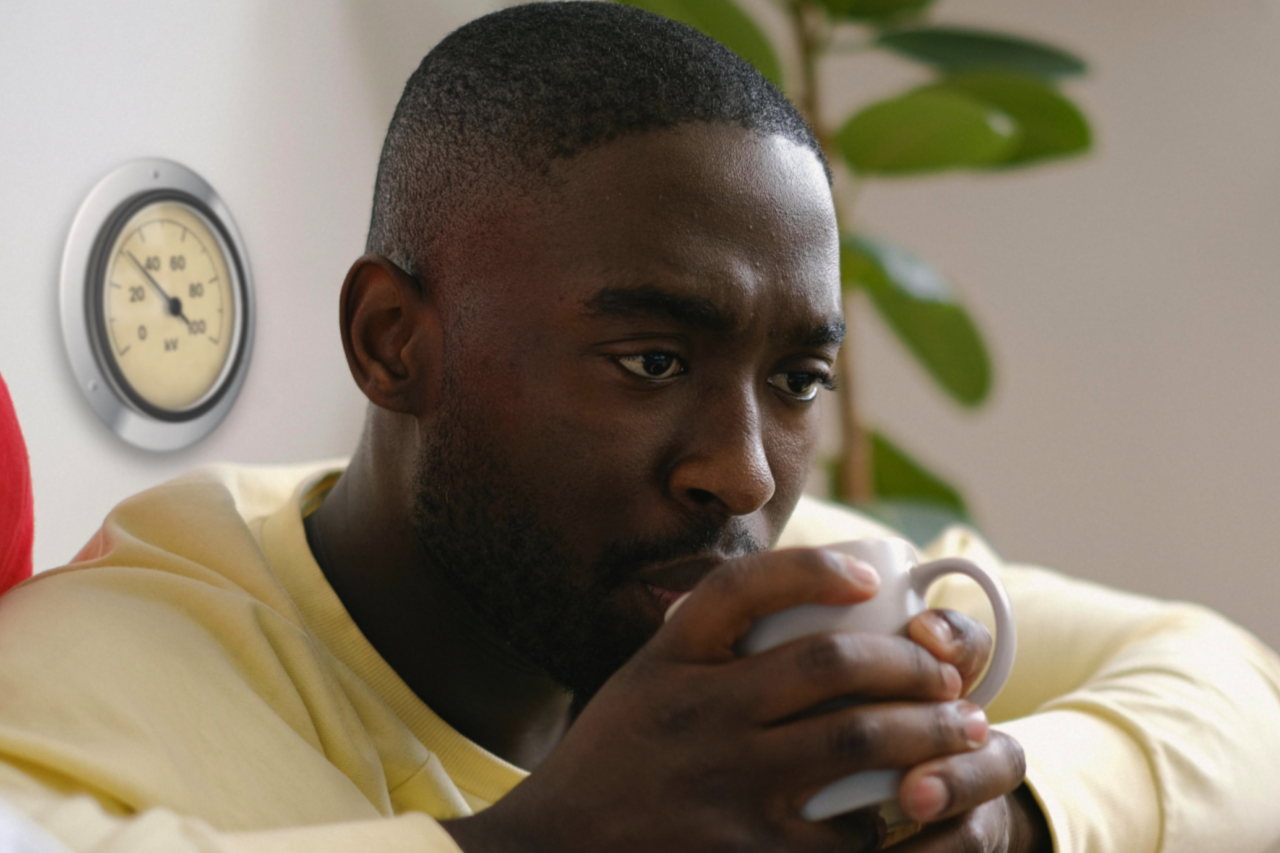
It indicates 30 kV
